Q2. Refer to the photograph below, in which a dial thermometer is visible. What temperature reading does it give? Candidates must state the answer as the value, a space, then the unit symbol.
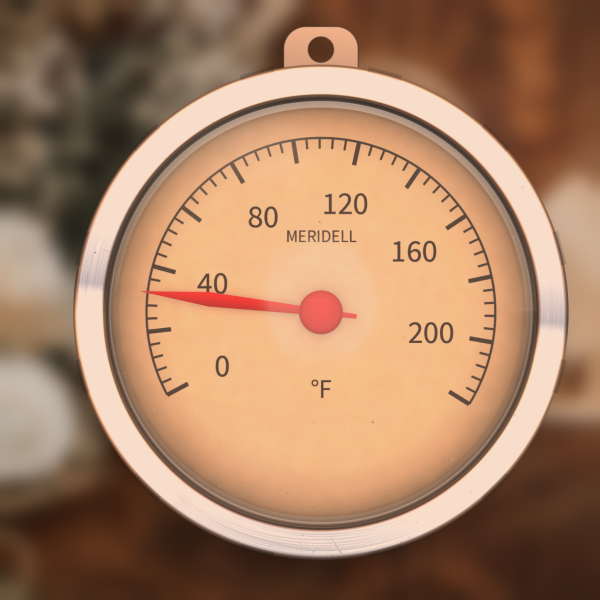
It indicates 32 °F
